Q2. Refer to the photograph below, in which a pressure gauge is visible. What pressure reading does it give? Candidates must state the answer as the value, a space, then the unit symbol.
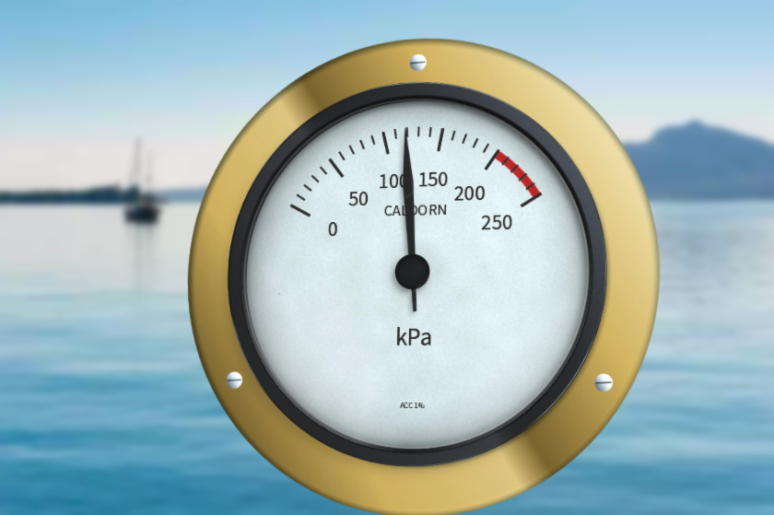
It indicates 120 kPa
